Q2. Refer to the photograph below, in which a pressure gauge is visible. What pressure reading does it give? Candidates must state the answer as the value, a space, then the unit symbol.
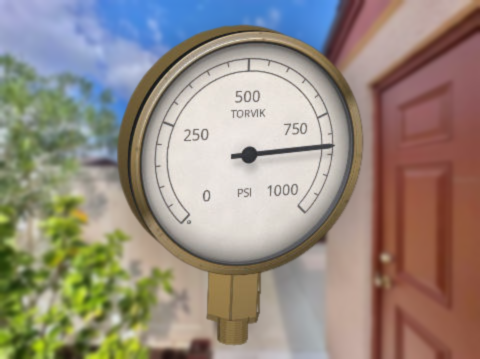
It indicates 825 psi
